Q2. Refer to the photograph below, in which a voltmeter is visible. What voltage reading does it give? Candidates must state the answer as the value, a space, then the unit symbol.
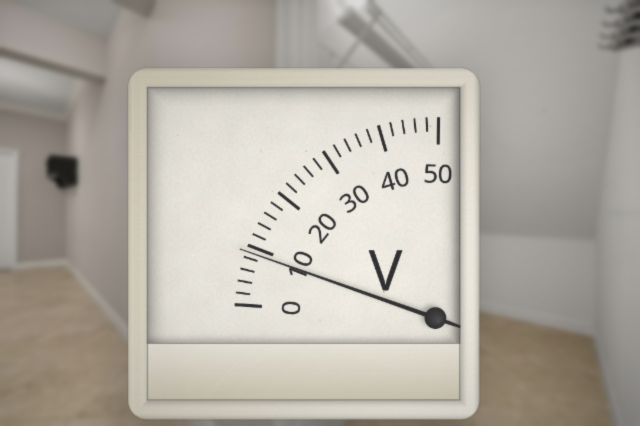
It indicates 9 V
